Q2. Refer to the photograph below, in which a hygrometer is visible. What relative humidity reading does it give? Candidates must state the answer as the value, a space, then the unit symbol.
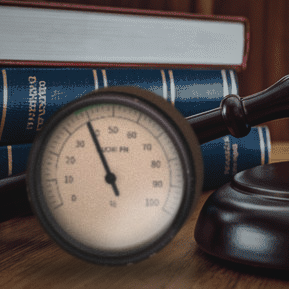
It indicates 40 %
